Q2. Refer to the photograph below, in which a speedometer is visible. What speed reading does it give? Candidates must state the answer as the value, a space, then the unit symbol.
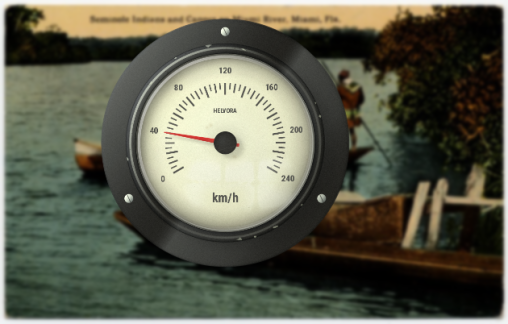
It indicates 40 km/h
